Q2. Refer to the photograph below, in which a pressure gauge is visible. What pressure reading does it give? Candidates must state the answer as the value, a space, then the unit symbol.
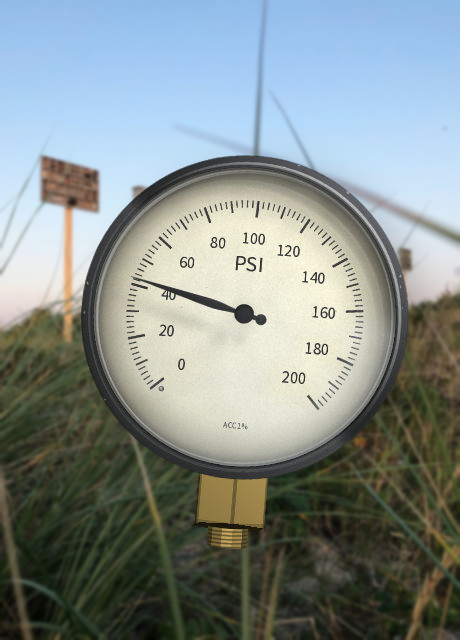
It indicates 42 psi
